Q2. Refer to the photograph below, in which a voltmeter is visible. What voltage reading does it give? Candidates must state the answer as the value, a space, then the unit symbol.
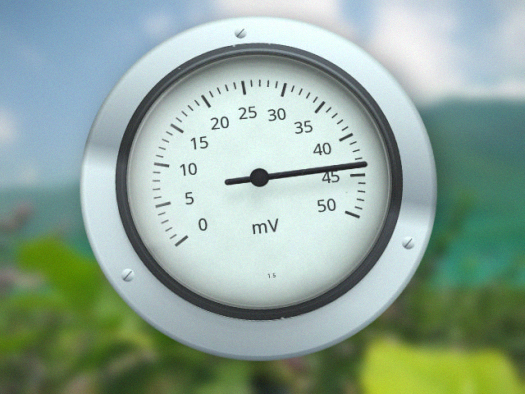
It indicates 44 mV
